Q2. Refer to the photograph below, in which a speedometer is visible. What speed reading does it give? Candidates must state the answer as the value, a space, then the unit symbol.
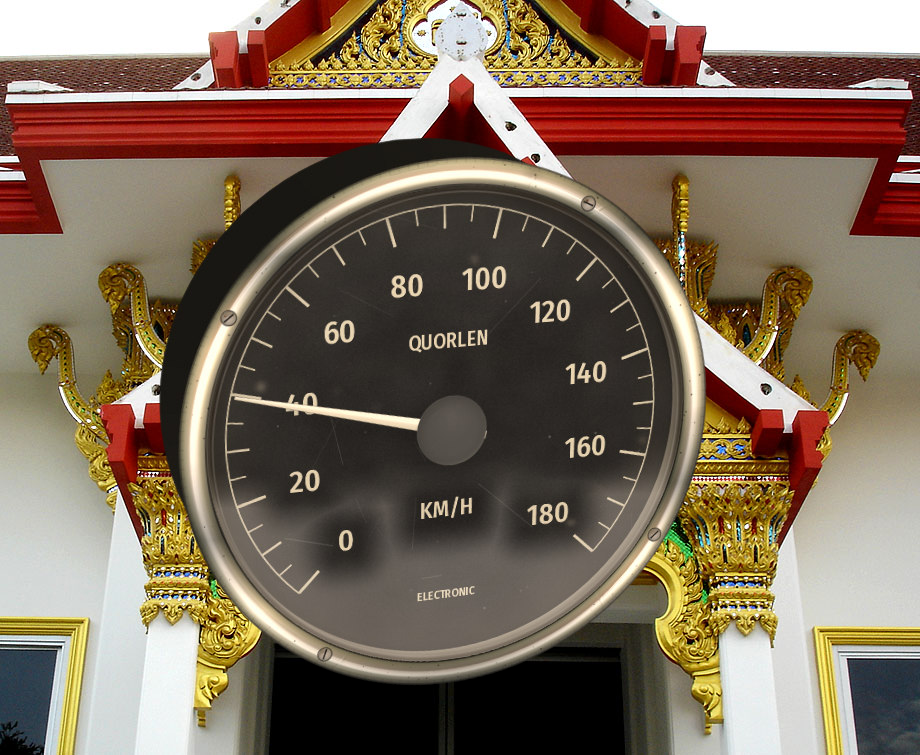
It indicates 40 km/h
